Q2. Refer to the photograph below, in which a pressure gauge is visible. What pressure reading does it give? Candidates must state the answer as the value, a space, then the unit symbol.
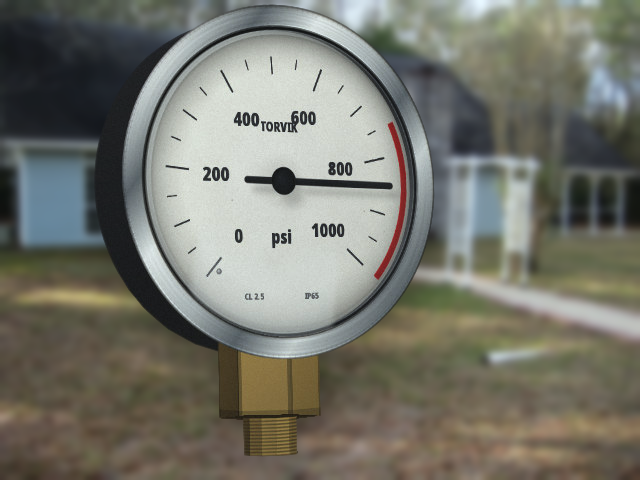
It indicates 850 psi
